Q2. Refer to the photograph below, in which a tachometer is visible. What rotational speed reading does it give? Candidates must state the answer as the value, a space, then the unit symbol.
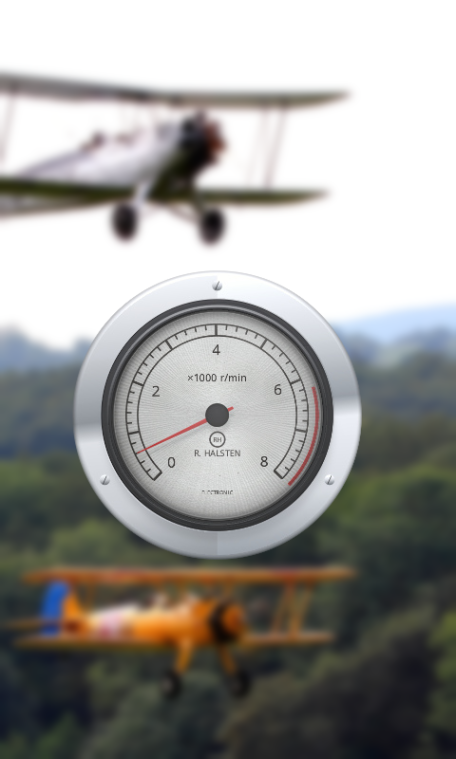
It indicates 600 rpm
